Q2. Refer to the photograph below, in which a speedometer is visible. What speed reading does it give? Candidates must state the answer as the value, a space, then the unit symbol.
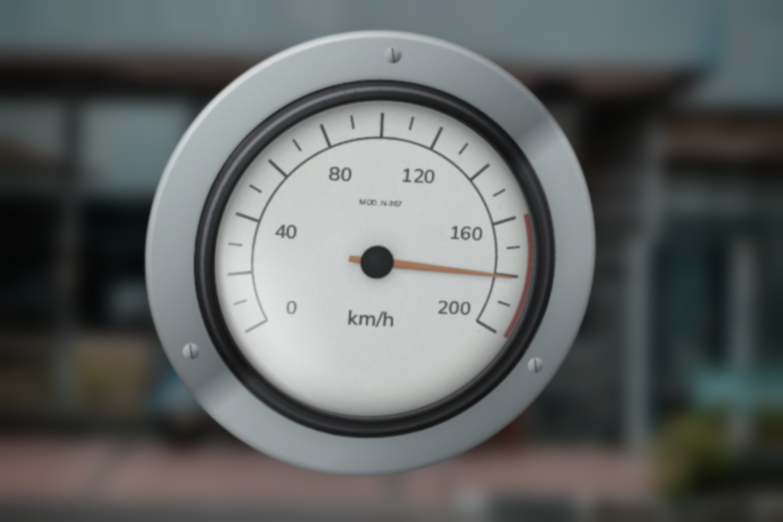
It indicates 180 km/h
